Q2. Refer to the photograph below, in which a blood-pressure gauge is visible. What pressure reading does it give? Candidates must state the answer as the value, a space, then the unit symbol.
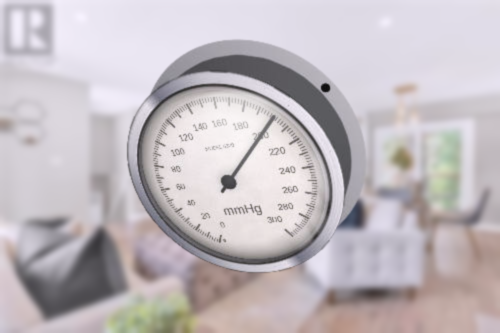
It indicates 200 mmHg
